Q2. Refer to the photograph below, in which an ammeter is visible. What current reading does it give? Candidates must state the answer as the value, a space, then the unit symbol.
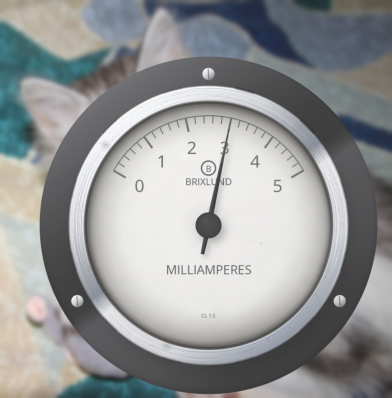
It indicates 3 mA
